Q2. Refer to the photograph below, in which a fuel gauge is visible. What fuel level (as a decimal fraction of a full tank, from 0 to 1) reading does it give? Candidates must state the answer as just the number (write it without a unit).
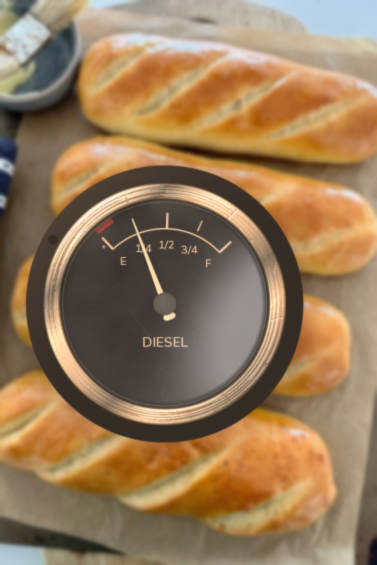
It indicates 0.25
